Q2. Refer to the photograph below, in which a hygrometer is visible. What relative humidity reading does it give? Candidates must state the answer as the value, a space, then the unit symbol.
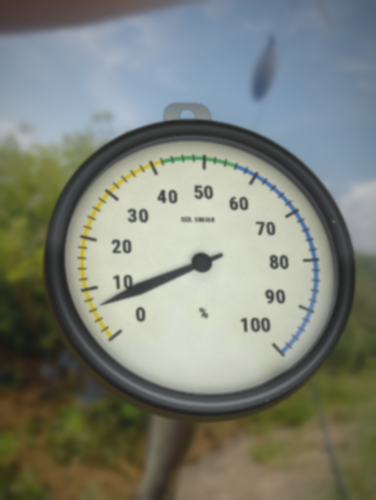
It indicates 6 %
